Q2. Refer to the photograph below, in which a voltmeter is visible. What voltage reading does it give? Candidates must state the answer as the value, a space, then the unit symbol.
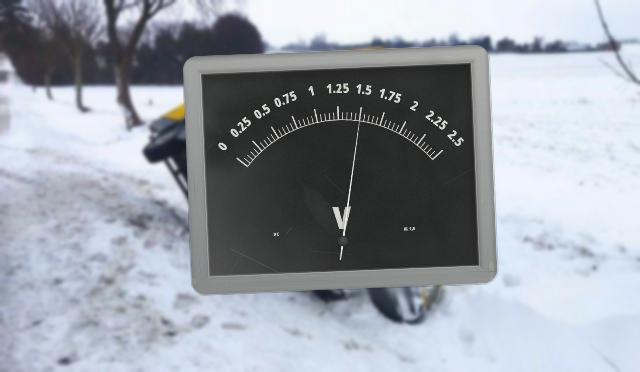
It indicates 1.5 V
